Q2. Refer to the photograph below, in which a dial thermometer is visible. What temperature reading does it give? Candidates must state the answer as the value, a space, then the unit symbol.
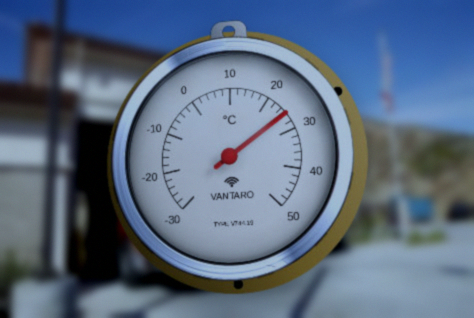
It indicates 26 °C
